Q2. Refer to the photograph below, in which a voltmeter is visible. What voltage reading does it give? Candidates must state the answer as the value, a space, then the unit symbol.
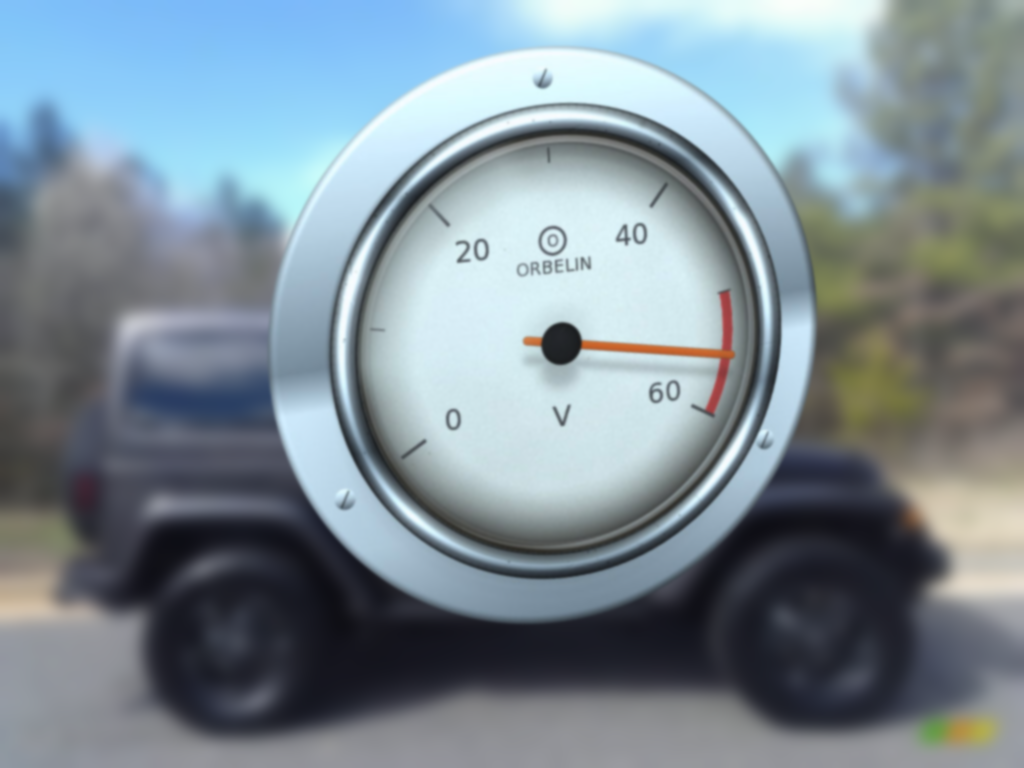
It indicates 55 V
